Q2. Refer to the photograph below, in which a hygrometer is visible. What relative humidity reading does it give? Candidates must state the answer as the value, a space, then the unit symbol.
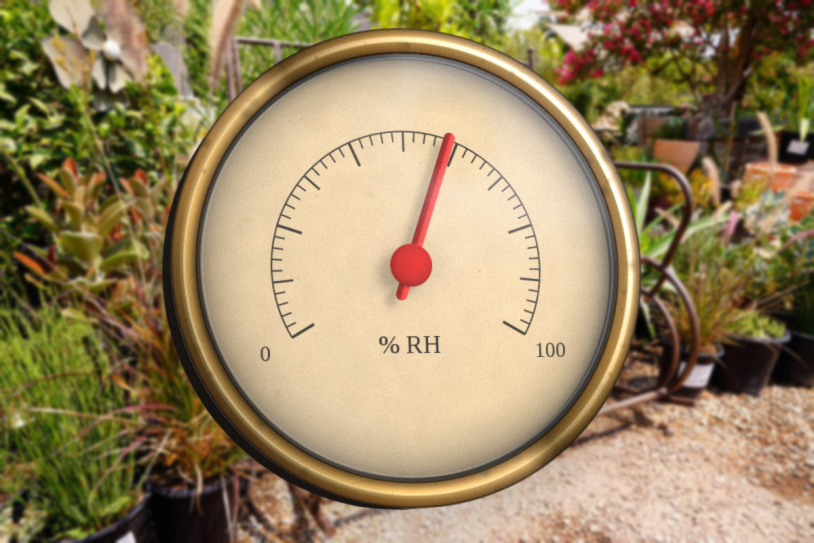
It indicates 58 %
